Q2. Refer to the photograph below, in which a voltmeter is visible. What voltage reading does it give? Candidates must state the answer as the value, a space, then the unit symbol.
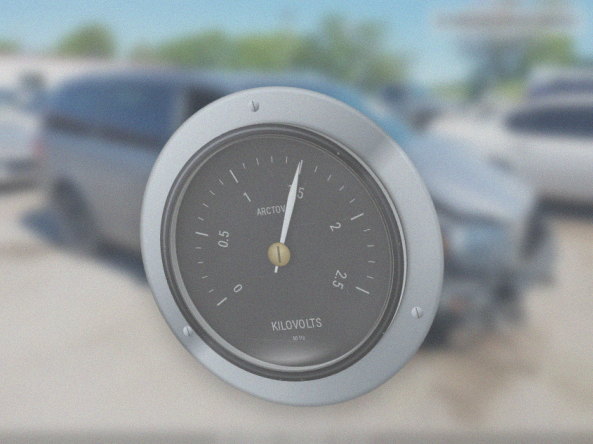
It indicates 1.5 kV
